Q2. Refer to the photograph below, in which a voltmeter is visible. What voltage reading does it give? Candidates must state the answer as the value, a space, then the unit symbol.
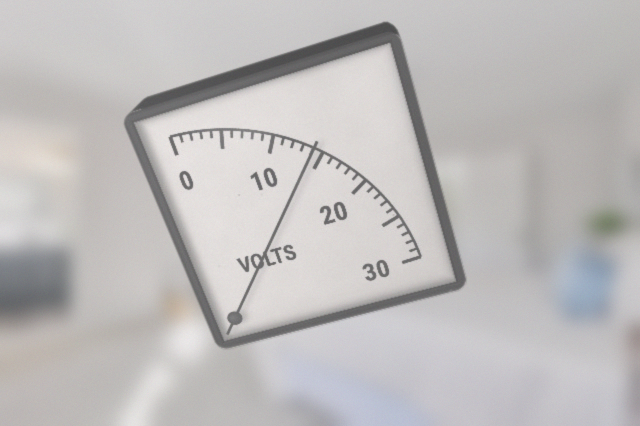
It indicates 14 V
